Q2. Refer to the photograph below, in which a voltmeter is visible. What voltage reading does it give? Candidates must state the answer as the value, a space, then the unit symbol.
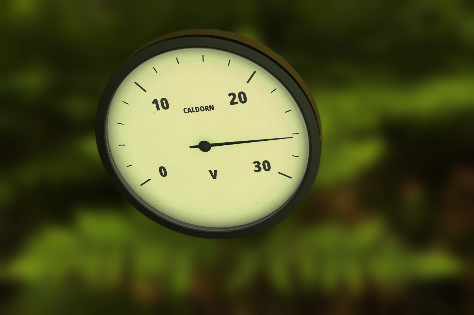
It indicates 26 V
